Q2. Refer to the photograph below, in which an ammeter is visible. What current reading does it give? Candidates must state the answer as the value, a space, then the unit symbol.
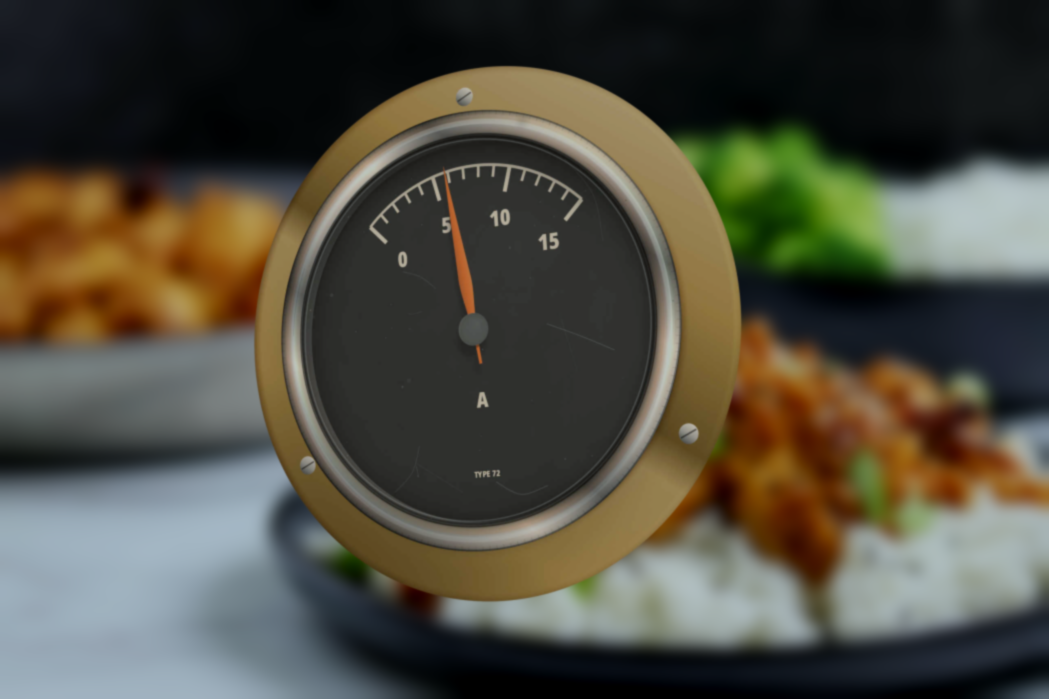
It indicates 6 A
